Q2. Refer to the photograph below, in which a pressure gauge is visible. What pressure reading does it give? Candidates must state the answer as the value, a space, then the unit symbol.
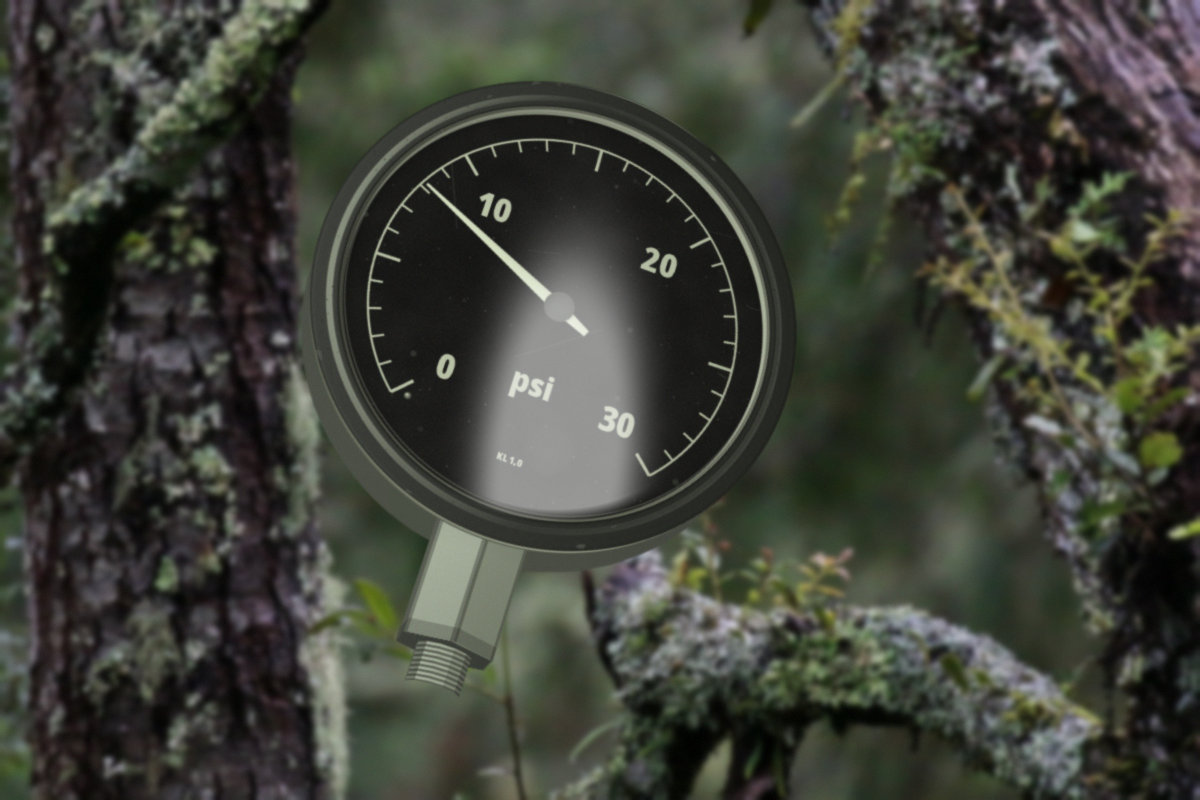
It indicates 8 psi
